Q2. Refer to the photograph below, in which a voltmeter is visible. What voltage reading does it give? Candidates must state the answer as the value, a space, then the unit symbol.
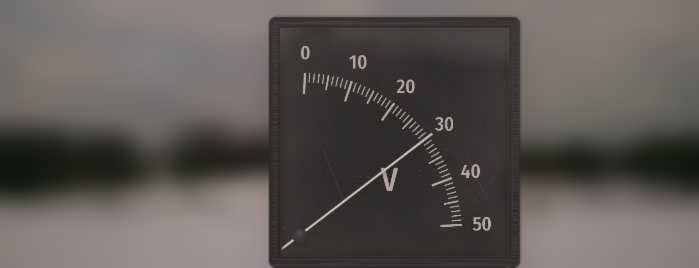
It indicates 30 V
